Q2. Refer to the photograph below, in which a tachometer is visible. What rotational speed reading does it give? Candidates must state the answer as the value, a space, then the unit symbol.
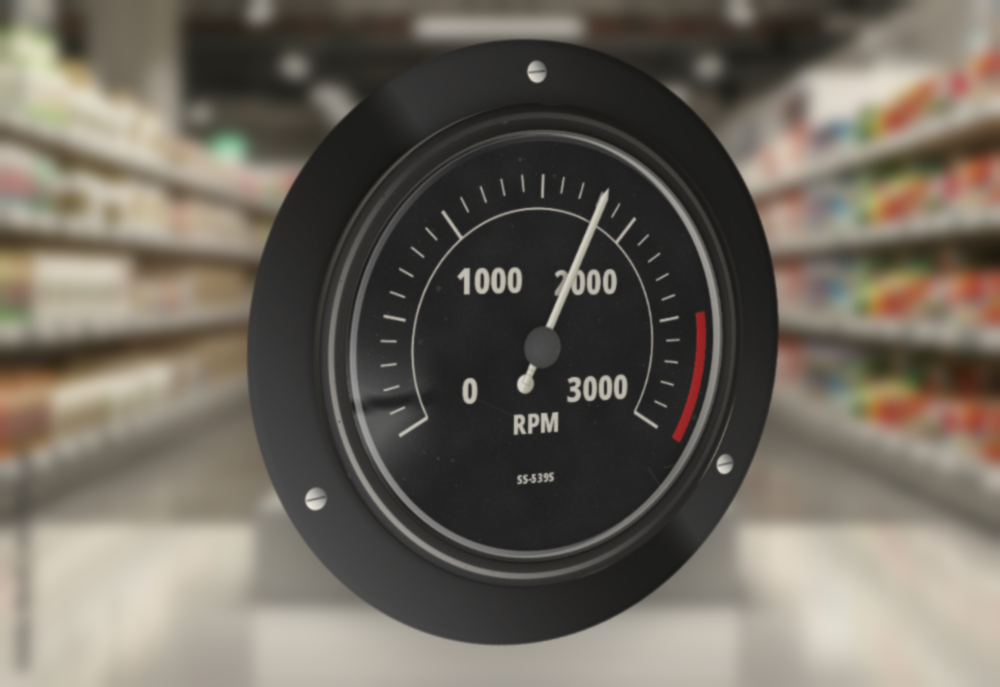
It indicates 1800 rpm
